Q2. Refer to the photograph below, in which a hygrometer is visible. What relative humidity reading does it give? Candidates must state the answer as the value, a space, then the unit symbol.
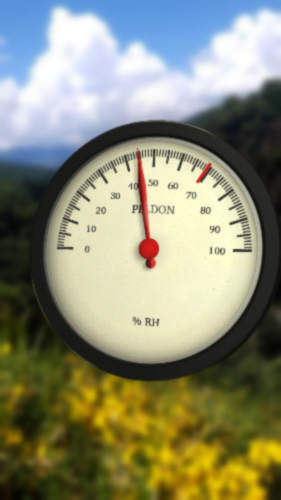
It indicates 45 %
